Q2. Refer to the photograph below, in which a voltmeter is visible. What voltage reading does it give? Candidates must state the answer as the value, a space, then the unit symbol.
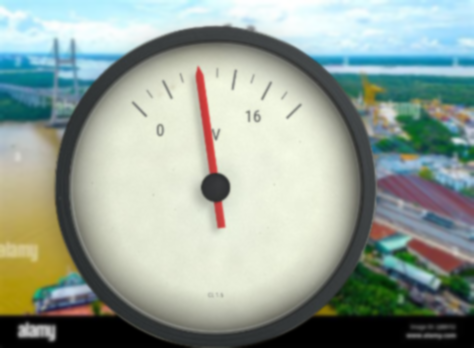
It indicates 8 V
